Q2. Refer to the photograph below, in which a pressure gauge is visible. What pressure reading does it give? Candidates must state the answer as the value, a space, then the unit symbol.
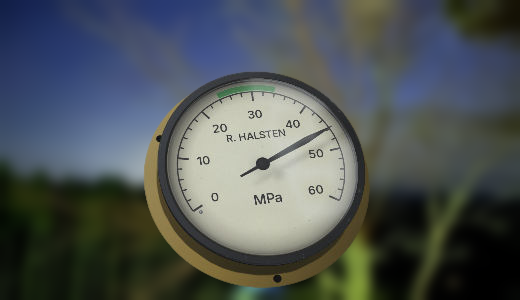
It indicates 46 MPa
